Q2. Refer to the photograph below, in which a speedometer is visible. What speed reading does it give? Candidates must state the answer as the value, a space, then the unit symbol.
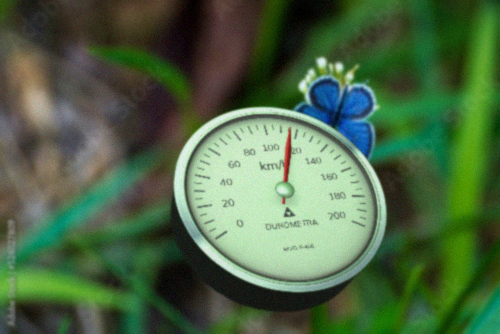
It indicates 115 km/h
